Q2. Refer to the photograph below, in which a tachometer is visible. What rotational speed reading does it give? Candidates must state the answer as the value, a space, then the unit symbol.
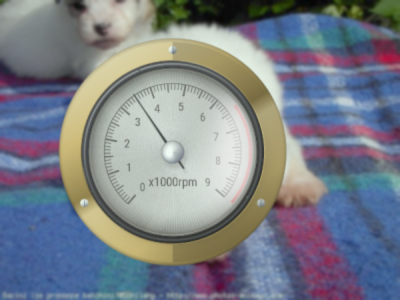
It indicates 3500 rpm
